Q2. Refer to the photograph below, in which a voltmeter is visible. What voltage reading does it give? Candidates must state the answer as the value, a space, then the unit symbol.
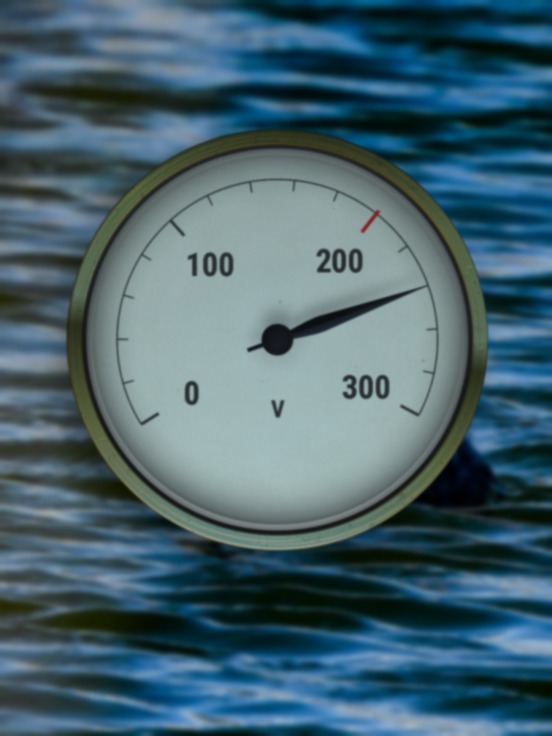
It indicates 240 V
